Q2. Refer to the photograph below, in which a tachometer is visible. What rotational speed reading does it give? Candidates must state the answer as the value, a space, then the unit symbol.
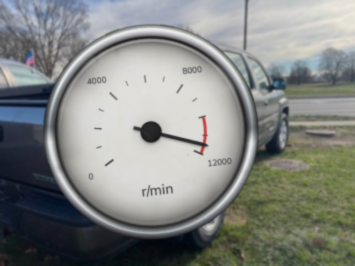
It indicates 11500 rpm
